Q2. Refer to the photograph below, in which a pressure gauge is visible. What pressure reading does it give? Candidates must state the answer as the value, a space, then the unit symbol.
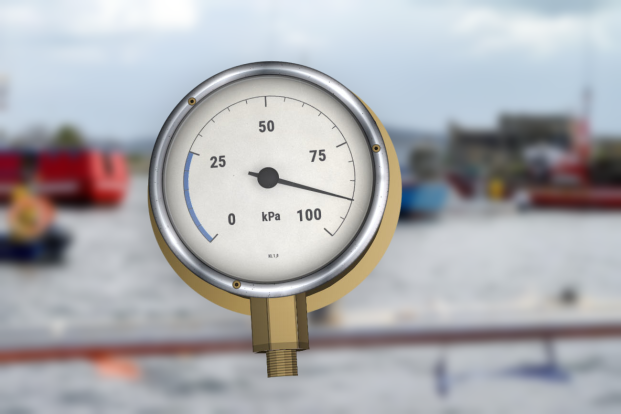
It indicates 90 kPa
